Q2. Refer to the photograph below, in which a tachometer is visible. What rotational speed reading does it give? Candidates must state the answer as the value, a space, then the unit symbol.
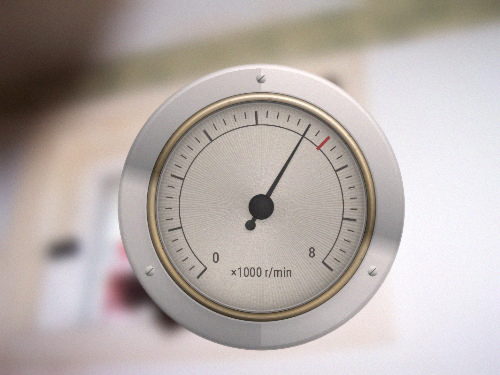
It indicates 5000 rpm
